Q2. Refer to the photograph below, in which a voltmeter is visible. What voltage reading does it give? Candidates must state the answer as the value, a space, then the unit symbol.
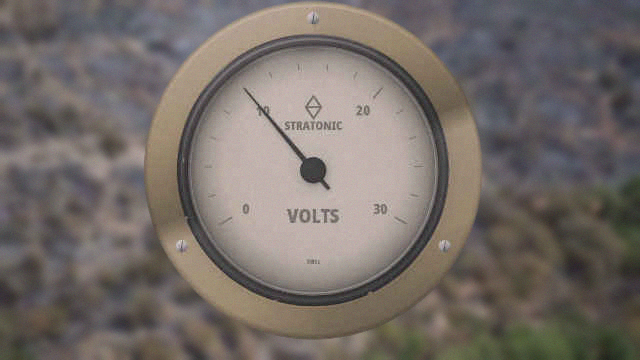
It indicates 10 V
